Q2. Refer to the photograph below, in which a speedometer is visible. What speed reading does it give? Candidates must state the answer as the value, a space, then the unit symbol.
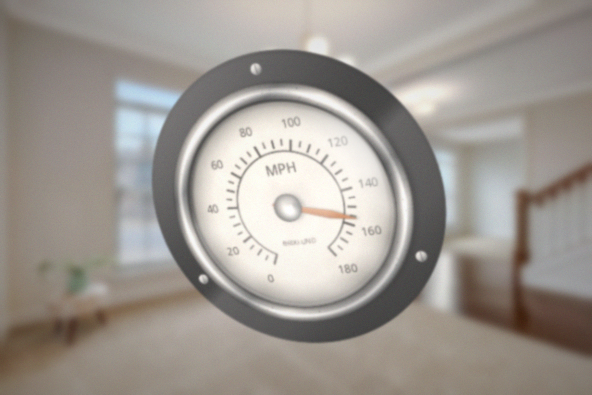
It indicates 155 mph
